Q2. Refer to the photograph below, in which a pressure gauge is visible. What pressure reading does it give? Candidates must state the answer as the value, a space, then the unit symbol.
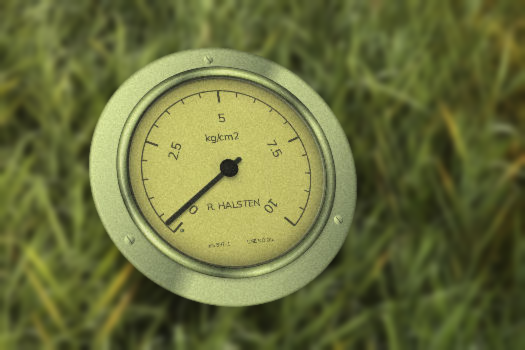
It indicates 0.25 kg/cm²
